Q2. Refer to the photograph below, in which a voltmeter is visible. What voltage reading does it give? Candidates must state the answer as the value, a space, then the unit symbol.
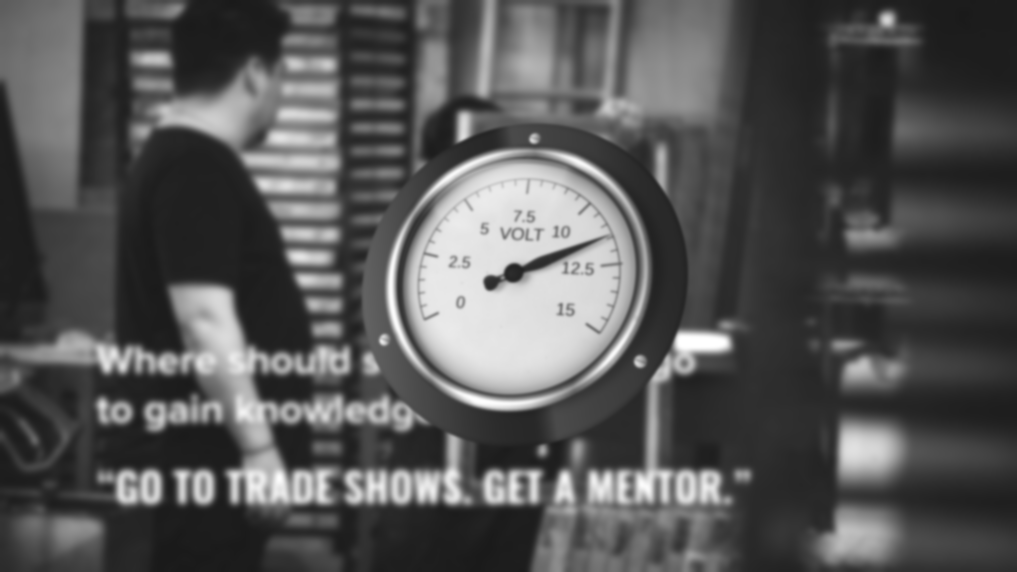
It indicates 11.5 V
